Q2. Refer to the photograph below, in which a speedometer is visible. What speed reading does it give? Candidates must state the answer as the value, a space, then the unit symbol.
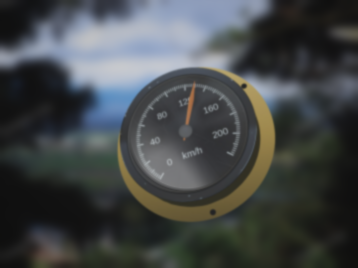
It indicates 130 km/h
